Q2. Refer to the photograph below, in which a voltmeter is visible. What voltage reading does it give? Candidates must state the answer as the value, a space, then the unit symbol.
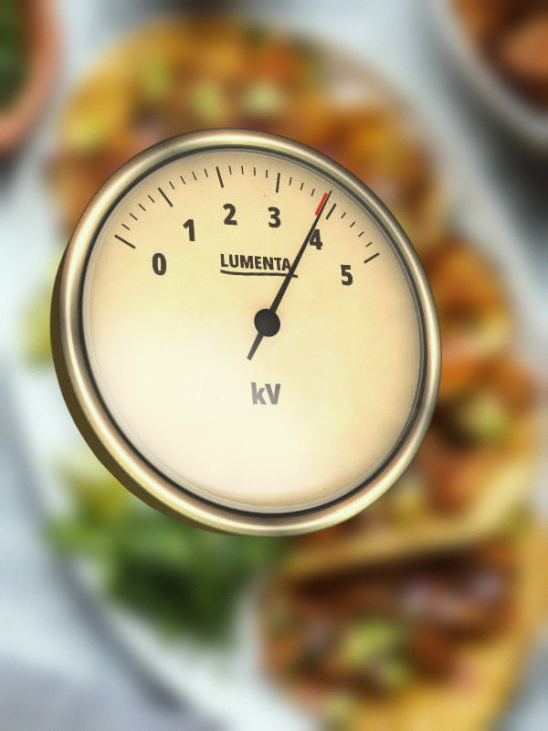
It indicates 3.8 kV
